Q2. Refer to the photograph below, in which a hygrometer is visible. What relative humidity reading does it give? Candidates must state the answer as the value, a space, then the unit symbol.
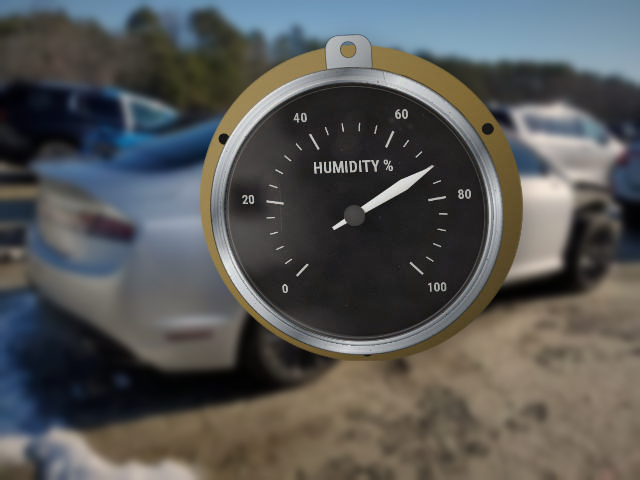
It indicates 72 %
